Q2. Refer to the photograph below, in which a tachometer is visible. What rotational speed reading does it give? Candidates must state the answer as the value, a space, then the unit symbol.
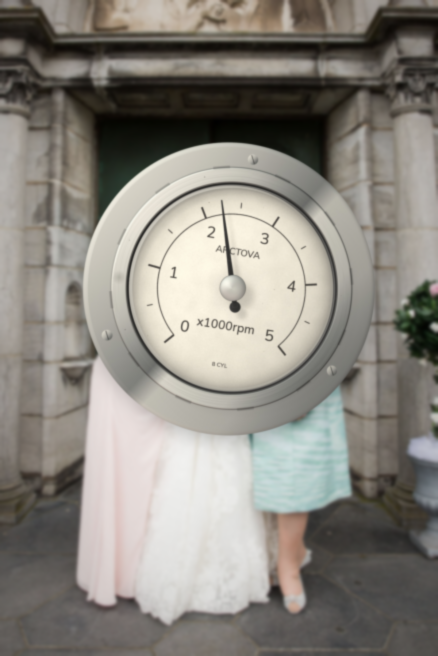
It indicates 2250 rpm
